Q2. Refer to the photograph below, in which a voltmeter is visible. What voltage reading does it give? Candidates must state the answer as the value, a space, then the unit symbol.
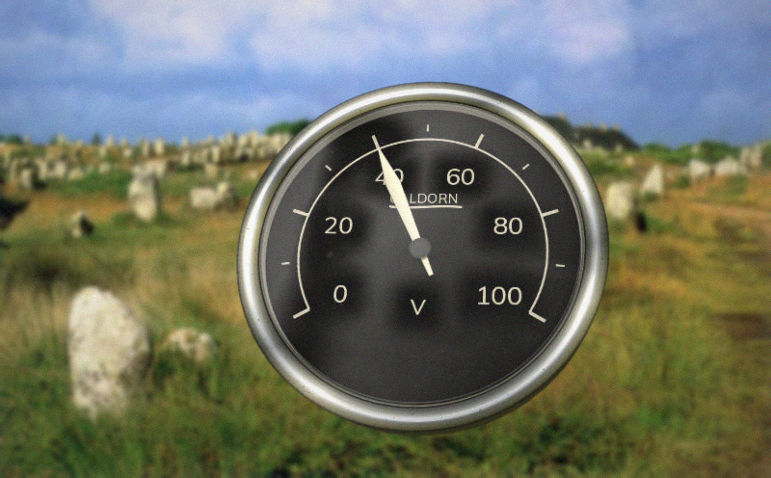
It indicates 40 V
